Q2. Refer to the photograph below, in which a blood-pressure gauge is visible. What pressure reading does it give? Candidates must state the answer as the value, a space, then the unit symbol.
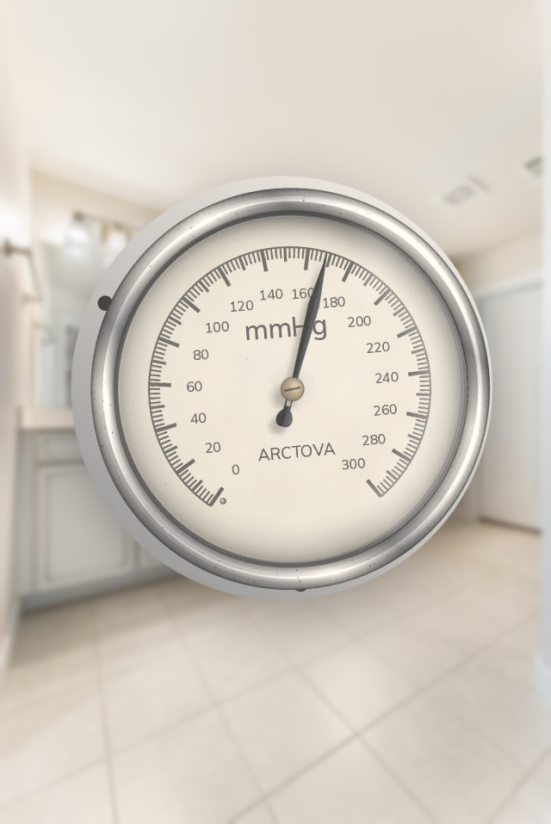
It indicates 168 mmHg
